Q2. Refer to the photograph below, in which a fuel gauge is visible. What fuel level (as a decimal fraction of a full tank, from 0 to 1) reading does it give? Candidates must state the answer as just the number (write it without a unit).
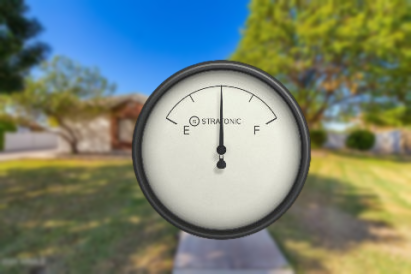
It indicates 0.5
